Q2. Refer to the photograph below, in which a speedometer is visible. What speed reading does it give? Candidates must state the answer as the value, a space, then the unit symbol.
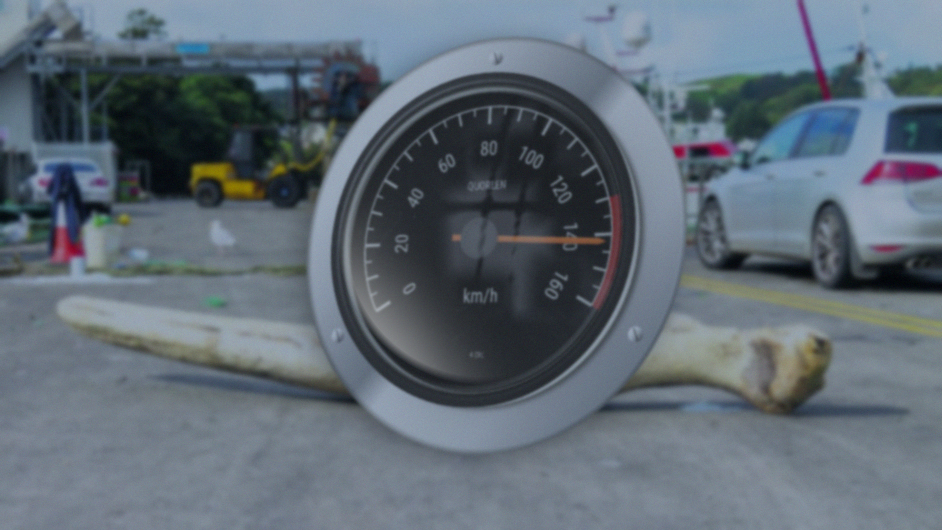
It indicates 142.5 km/h
